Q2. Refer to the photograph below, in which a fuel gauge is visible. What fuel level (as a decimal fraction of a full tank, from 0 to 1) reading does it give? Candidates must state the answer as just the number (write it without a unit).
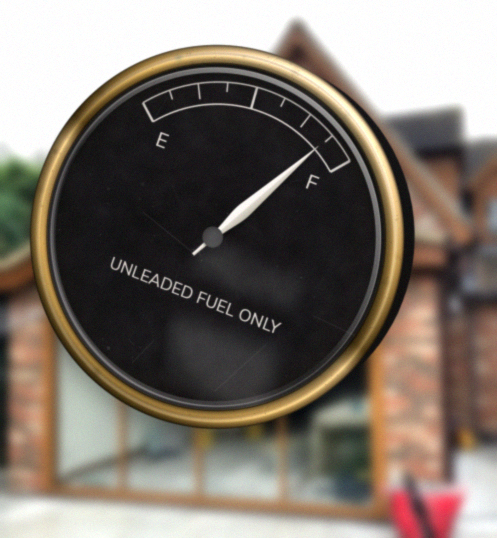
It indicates 0.875
